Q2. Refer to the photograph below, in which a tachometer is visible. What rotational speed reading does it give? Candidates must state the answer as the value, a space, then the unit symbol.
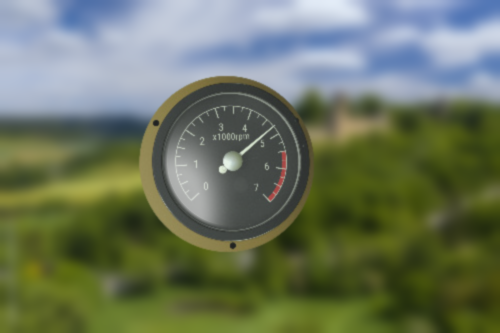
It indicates 4750 rpm
